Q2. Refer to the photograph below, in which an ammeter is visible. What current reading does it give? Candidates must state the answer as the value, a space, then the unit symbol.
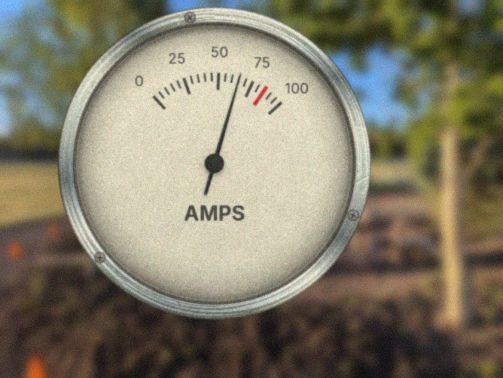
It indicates 65 A
